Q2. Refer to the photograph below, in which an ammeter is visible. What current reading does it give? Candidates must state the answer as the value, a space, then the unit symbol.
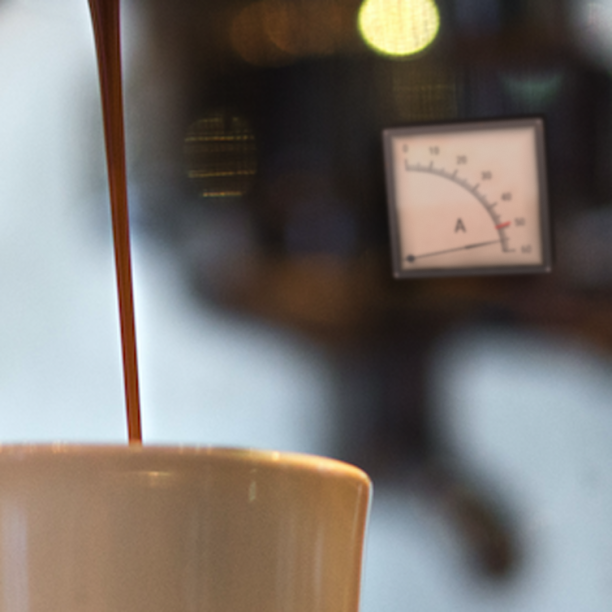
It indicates 55 A
